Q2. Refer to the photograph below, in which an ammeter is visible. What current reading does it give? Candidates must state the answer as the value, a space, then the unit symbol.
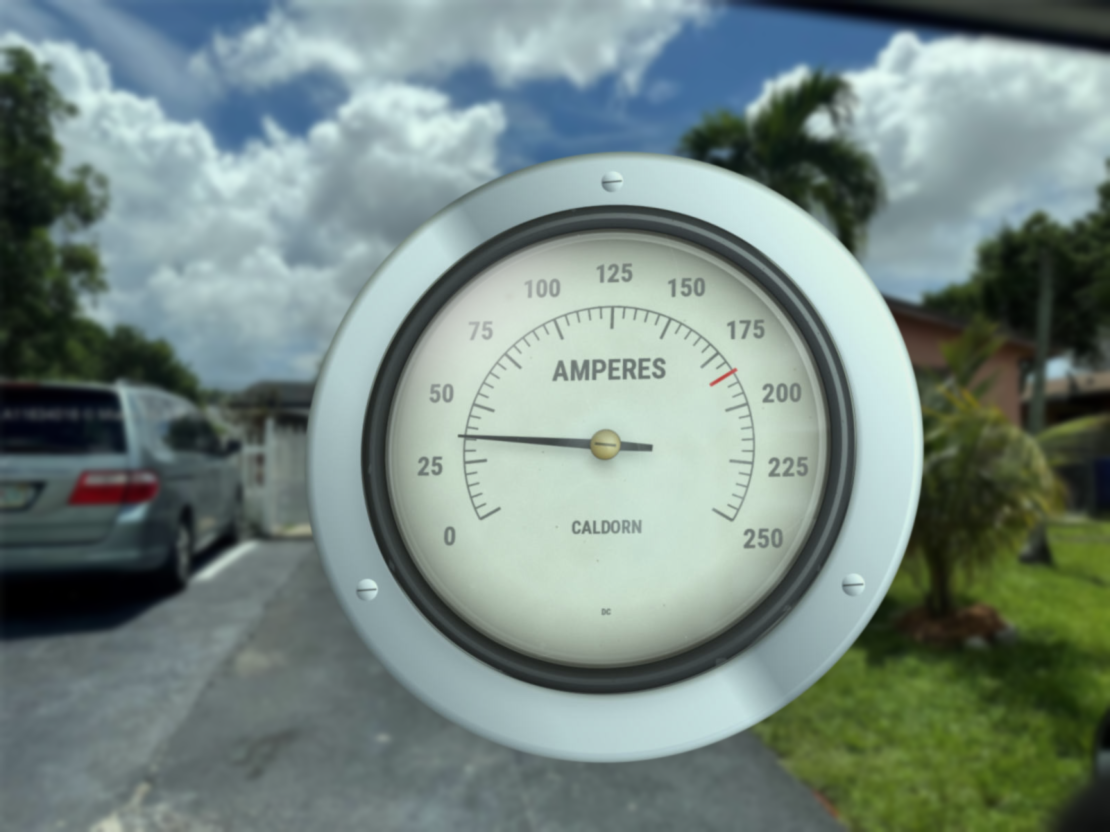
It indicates 35 A
